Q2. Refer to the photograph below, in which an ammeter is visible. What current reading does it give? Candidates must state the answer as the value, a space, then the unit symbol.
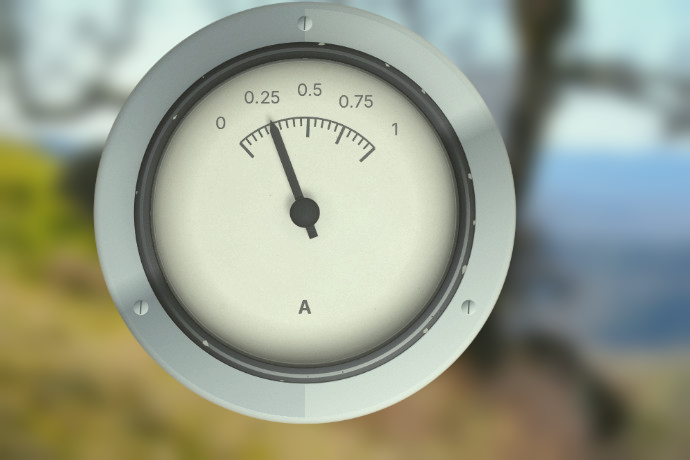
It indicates 0.25 A
